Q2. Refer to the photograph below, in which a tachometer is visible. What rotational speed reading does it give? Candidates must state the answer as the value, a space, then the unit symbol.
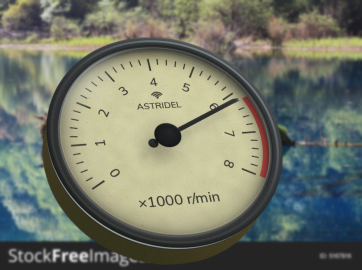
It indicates 6200 rpm
